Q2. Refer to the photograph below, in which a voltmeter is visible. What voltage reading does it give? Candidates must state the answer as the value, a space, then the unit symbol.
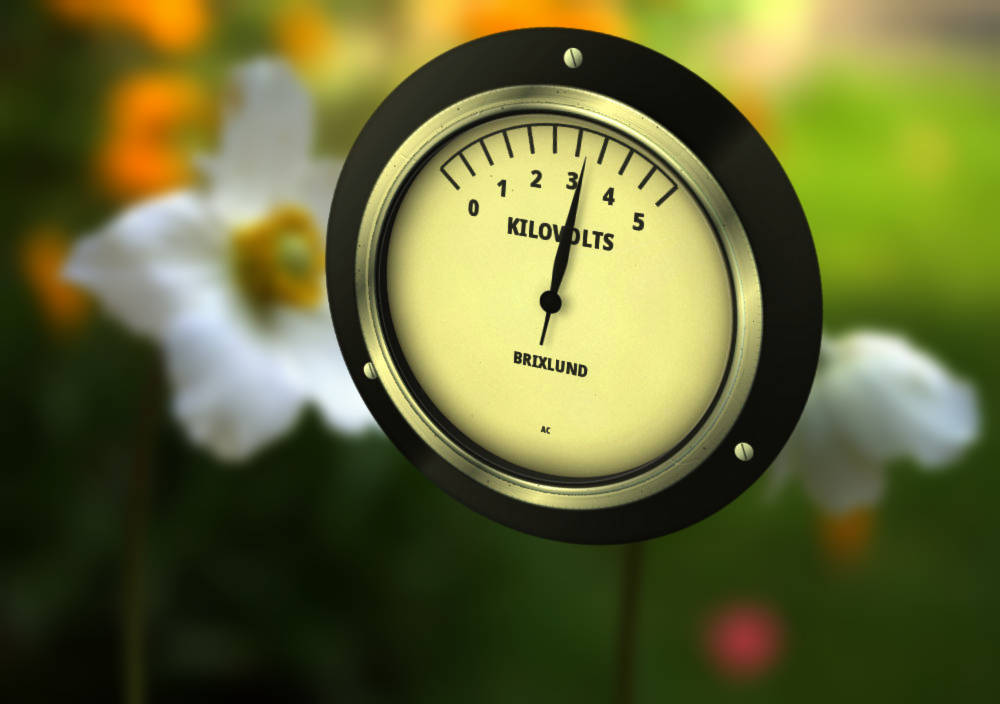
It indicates 3.25 kV
